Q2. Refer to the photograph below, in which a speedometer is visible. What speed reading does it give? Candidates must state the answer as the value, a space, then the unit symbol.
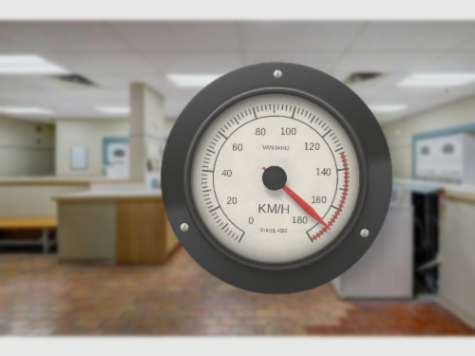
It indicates 170 km/h
